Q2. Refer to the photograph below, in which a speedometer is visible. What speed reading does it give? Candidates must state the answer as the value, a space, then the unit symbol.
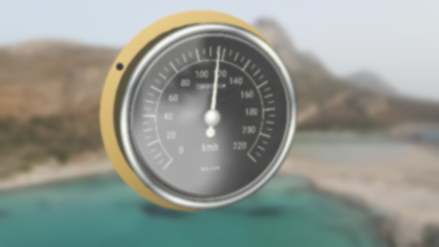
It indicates 115 km/h
